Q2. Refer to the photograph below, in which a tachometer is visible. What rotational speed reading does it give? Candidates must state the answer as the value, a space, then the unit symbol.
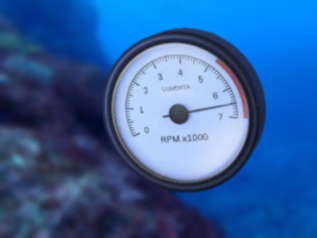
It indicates 6500 rpm
